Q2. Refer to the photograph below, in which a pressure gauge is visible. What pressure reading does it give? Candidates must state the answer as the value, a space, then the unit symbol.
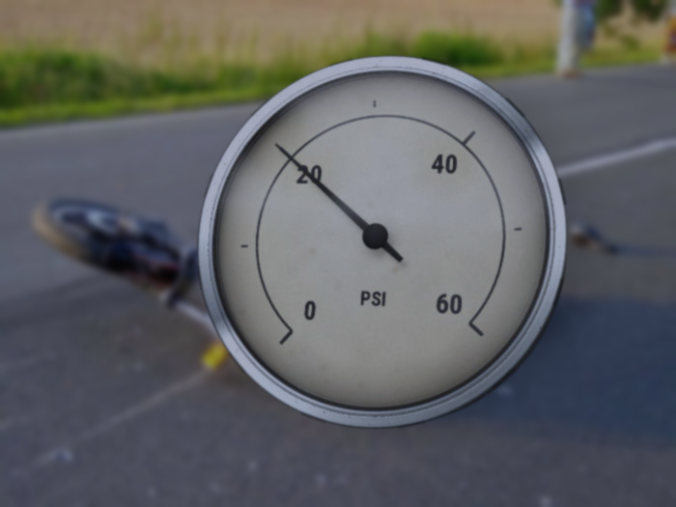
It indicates 20 psi
